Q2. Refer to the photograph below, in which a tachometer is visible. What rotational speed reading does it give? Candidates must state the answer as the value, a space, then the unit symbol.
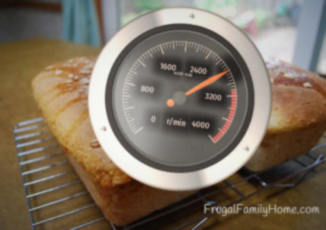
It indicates 2800 rpm
